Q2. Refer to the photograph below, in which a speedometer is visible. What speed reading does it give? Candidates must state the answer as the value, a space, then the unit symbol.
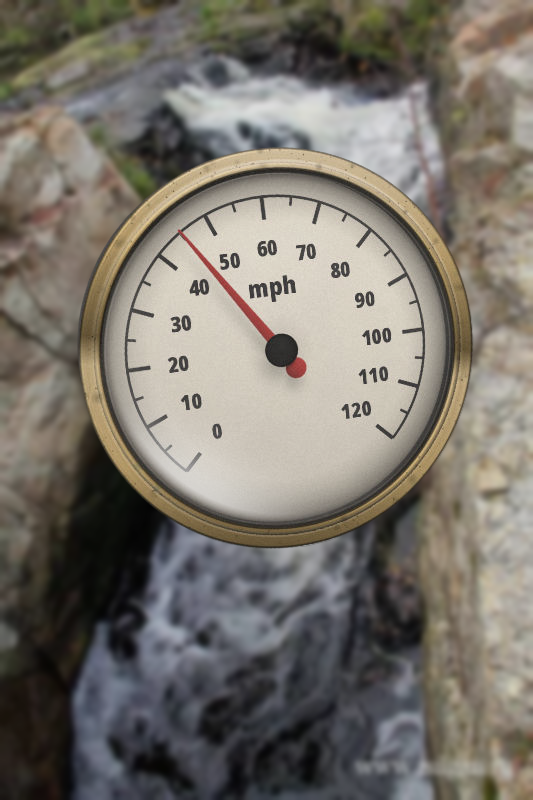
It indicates 45 mph
